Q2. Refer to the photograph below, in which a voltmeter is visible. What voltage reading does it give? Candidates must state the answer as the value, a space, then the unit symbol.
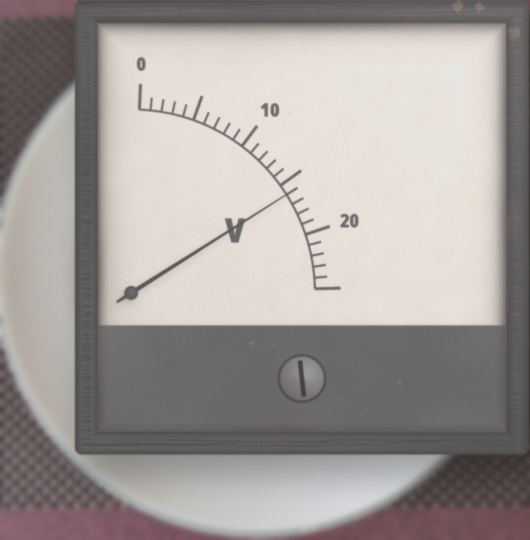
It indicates 16 V
